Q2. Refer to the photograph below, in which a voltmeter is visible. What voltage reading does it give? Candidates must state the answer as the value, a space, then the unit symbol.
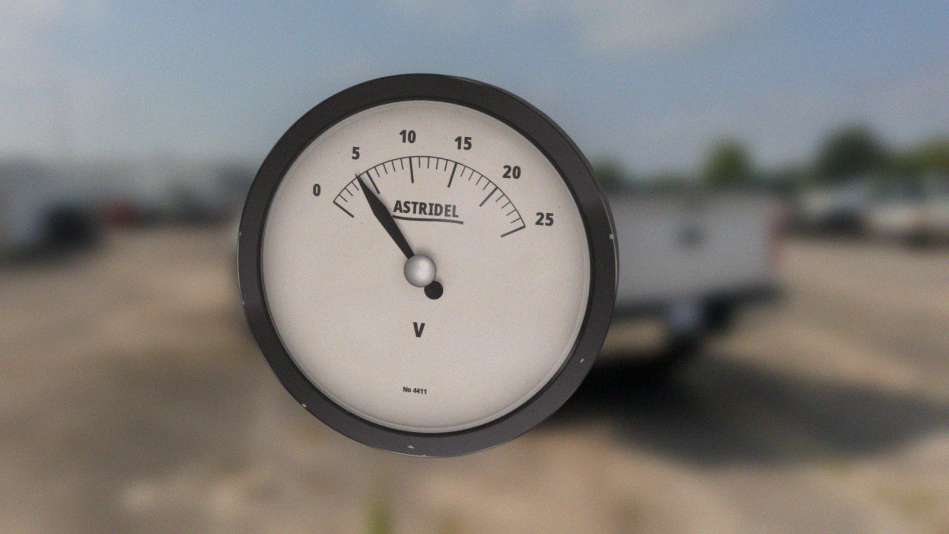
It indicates 4 V
